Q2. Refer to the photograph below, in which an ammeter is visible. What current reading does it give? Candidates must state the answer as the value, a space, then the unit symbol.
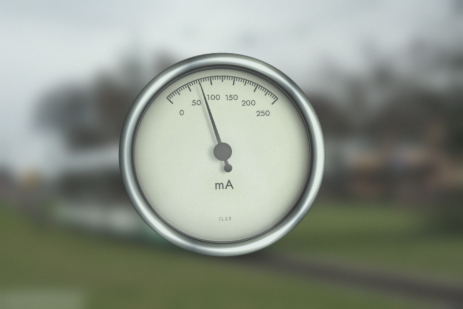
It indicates 75 mA
